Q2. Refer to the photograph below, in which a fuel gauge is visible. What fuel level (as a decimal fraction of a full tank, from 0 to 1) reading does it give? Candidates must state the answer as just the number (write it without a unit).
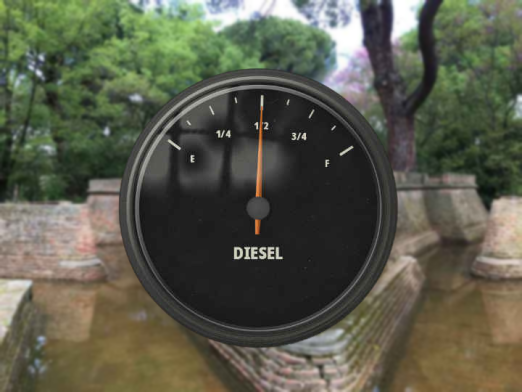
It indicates 0.5
